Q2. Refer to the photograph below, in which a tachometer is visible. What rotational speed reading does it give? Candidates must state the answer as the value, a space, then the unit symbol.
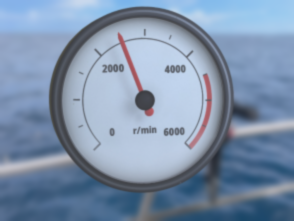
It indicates 2500 rpm
